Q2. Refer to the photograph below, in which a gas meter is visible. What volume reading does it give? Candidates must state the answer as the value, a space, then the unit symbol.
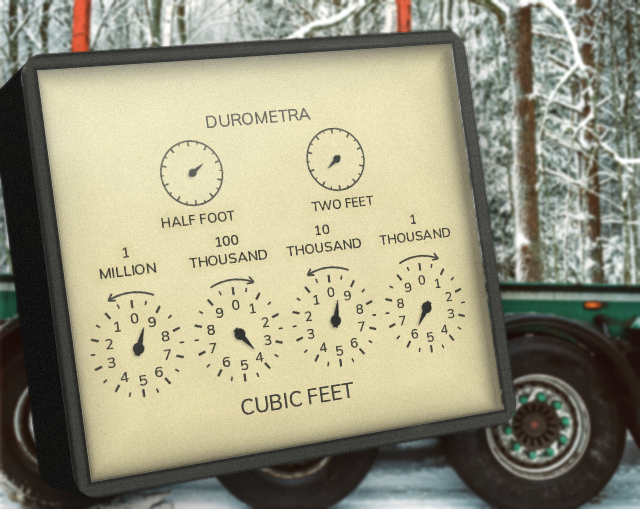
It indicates 939600 ft³
